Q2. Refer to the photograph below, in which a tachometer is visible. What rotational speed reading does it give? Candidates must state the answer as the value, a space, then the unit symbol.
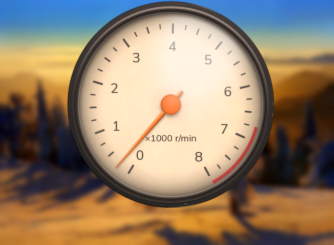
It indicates 250 rpm
